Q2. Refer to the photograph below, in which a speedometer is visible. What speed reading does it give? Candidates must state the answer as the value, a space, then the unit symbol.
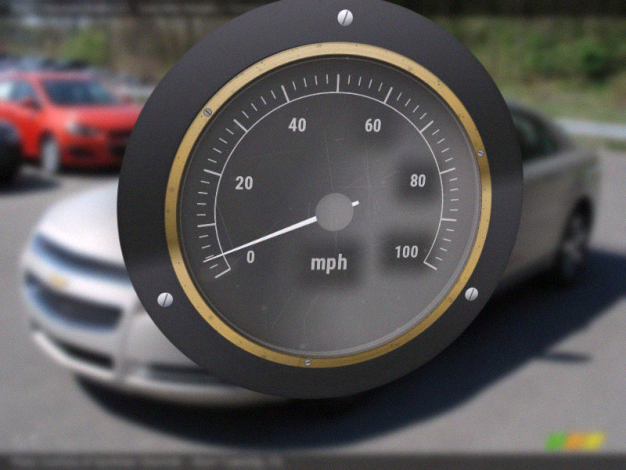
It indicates 4 mph
